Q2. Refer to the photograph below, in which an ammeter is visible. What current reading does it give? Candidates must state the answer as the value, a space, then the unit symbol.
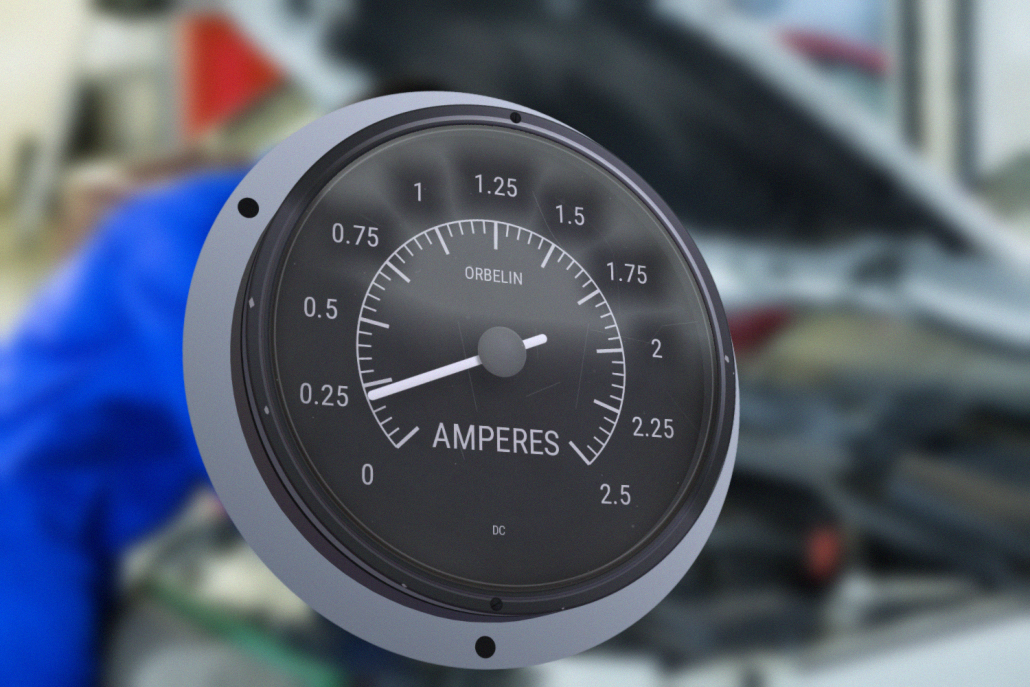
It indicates 0.2 A
